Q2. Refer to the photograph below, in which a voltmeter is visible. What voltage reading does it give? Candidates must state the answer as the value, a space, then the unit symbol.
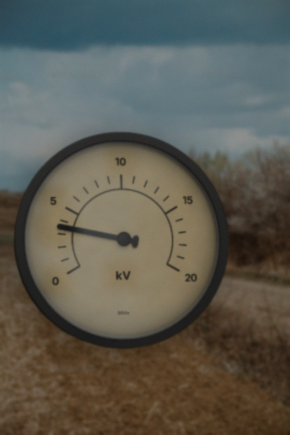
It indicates 3.5 kV
